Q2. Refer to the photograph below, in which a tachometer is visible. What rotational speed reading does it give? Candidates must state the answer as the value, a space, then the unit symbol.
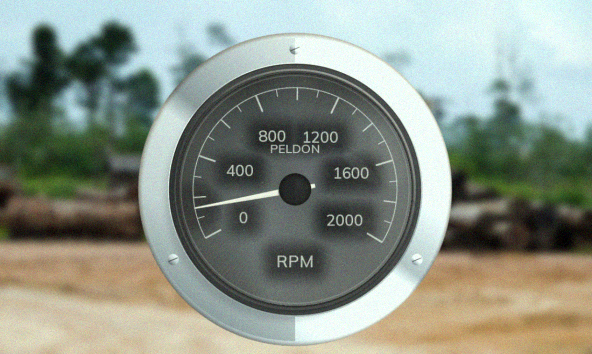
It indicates 150 rpm
